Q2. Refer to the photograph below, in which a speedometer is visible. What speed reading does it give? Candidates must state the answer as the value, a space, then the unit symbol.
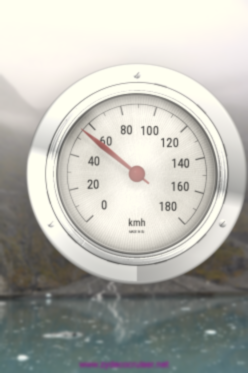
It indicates 55 km/h
